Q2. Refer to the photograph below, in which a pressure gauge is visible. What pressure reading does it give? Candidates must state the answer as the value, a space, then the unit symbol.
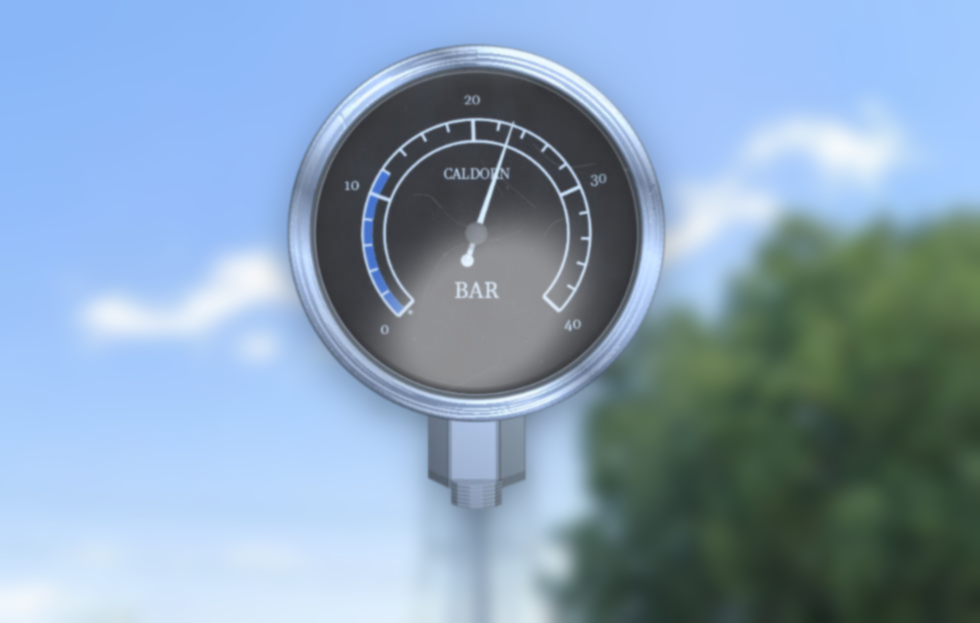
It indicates 23 bar
